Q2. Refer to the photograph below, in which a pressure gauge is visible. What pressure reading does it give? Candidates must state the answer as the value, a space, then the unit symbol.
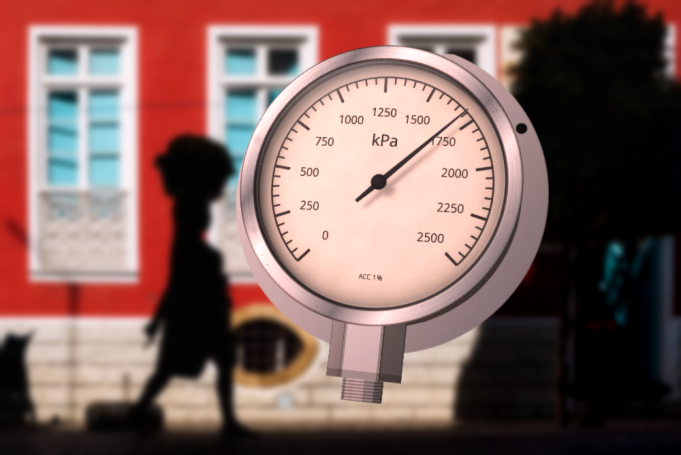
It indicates 1700 kPa
